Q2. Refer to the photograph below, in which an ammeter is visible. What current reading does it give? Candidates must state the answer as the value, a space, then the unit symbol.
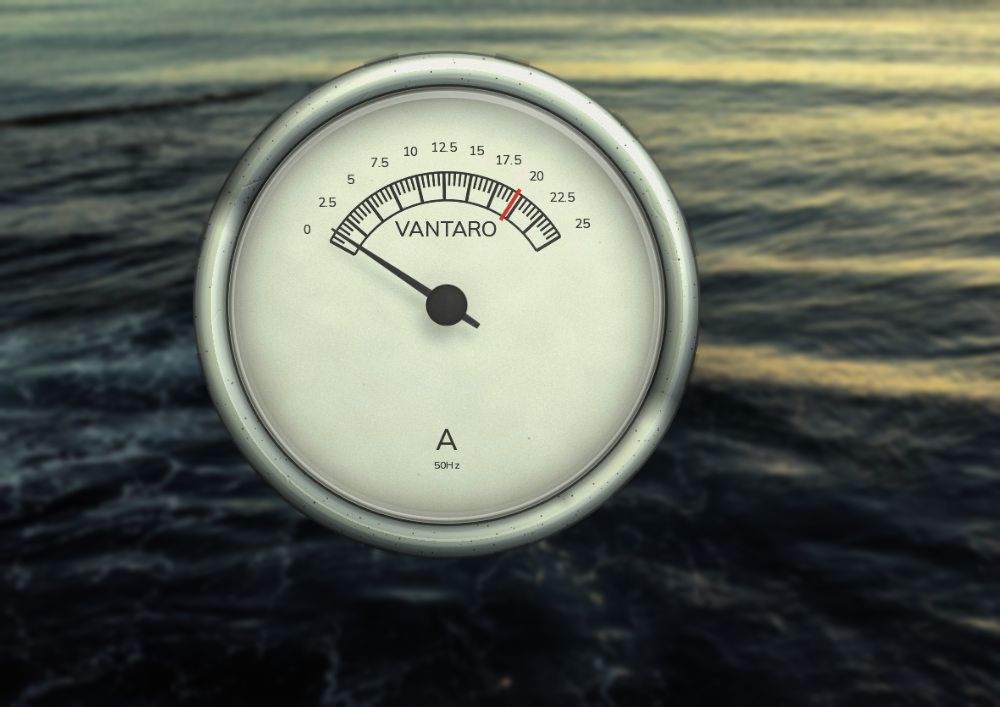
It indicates 1 A
